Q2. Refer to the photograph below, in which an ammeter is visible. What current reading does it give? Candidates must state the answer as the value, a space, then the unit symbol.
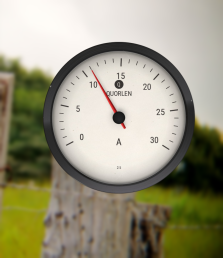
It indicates 11 A
